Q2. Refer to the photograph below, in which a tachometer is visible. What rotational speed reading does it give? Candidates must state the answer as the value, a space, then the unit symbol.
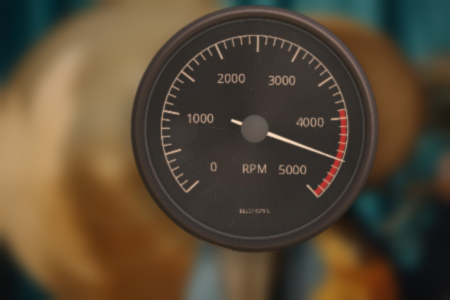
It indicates 4500 rpm
